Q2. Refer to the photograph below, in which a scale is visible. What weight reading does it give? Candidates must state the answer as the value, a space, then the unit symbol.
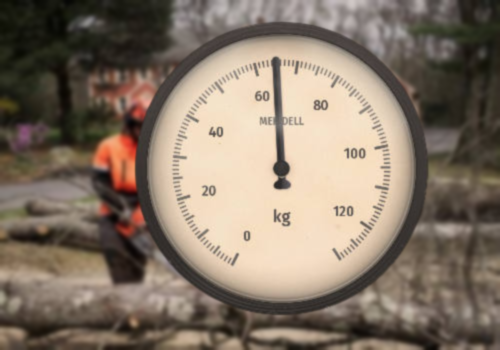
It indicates 65 kg
